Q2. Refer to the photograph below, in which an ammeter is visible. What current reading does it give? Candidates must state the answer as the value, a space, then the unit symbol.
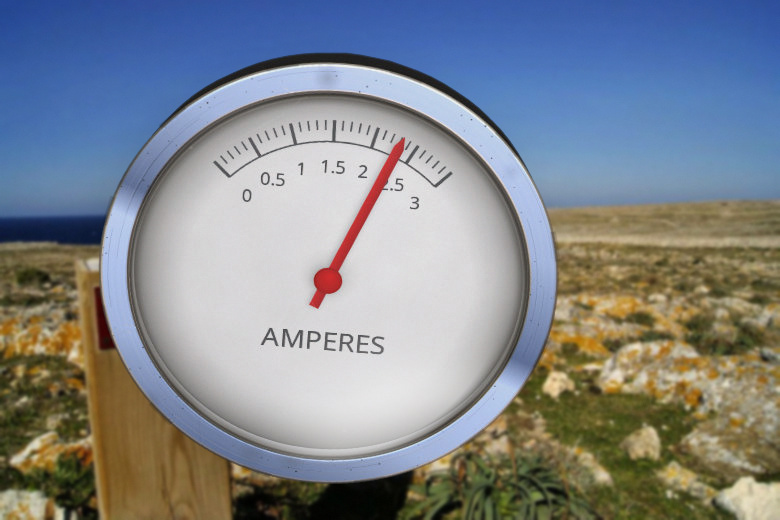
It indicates 2.3 A
